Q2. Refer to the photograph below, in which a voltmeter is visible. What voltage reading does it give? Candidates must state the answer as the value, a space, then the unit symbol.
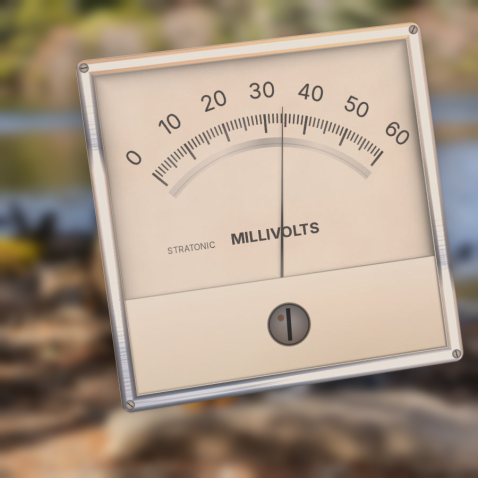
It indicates 34 mV
